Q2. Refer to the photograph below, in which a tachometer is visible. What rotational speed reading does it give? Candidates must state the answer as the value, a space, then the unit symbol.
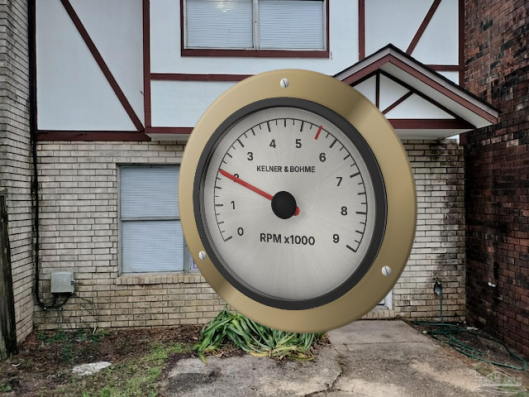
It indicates 2000 rpm
